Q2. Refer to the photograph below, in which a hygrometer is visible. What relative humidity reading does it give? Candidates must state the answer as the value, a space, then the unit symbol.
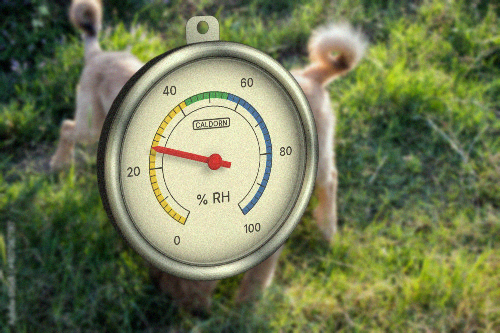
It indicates 26 %
